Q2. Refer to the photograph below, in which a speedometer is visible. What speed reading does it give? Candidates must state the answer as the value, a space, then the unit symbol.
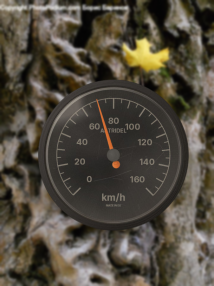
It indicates 70 km/h
